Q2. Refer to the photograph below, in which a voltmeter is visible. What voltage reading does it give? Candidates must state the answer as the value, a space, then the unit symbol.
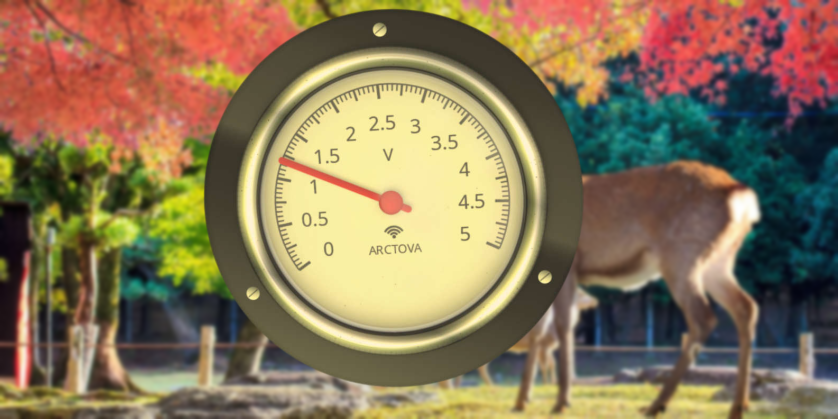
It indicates 1.2 V
